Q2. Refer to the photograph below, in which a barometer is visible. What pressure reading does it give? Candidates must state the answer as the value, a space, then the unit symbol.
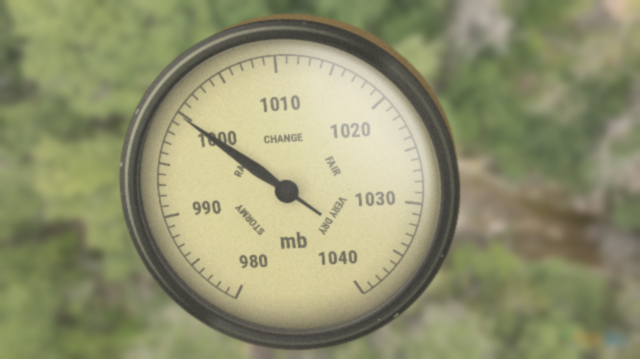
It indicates 1000 mbar
